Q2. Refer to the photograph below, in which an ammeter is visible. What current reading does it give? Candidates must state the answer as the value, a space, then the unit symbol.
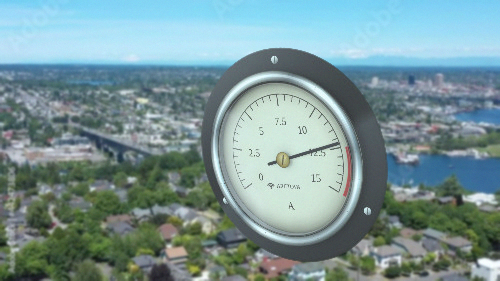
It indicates 12.25 A
